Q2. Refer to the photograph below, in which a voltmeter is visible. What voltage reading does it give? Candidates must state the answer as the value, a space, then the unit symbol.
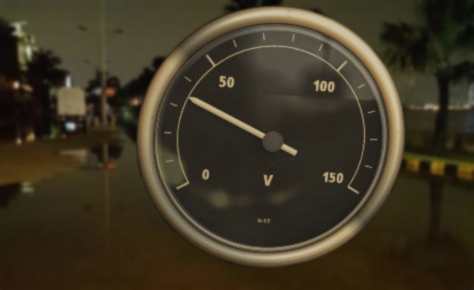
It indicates 35 V
